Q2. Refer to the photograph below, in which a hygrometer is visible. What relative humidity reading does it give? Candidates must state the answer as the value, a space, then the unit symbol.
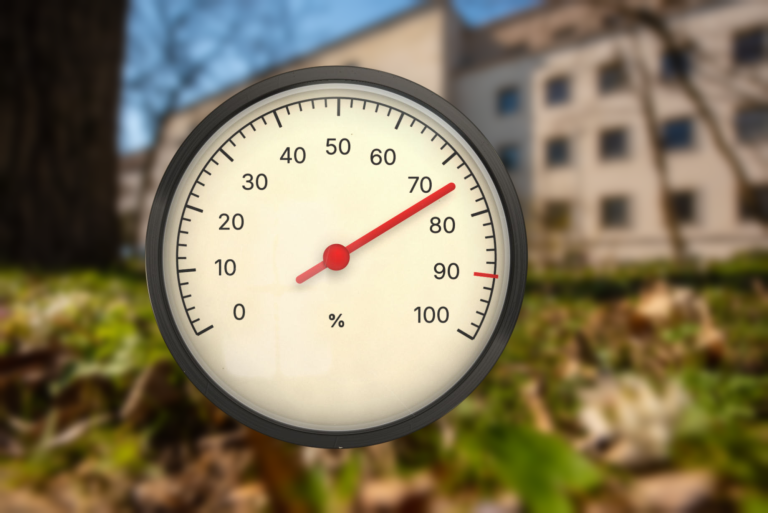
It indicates 74 %
